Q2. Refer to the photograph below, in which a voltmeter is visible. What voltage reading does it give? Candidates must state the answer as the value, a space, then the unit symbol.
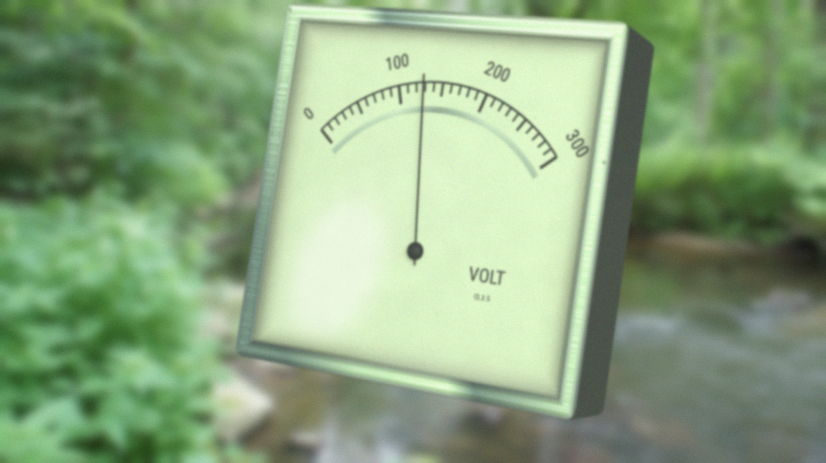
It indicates 130 V
